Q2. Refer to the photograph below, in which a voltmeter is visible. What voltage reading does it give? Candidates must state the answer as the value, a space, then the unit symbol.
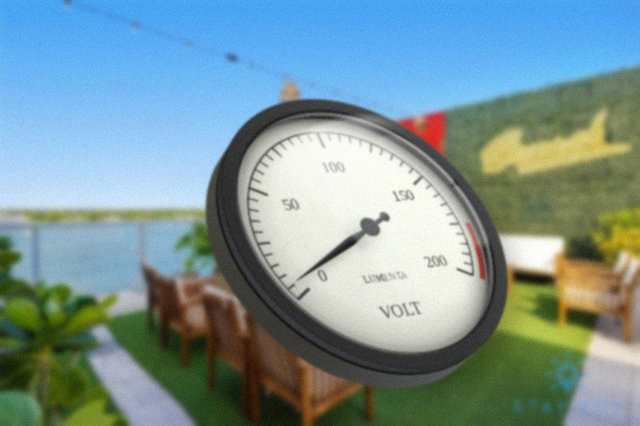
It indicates 5 V
